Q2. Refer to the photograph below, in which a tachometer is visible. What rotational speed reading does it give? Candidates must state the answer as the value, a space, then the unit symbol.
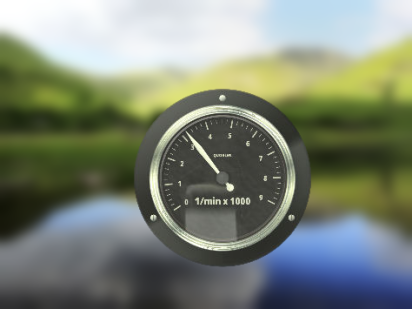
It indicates 3200 rpm
